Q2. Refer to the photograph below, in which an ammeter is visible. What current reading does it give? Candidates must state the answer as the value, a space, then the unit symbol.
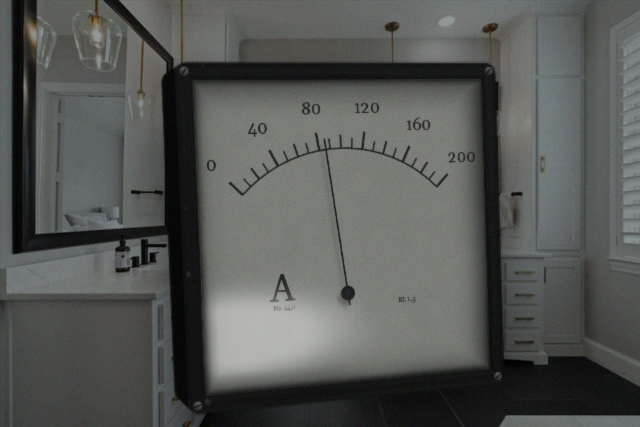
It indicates 85 A
